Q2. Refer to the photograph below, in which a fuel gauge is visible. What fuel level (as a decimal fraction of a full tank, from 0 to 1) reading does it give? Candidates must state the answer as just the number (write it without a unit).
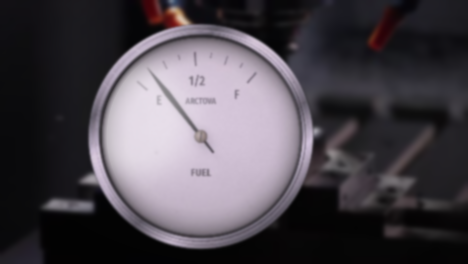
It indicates 0.125
